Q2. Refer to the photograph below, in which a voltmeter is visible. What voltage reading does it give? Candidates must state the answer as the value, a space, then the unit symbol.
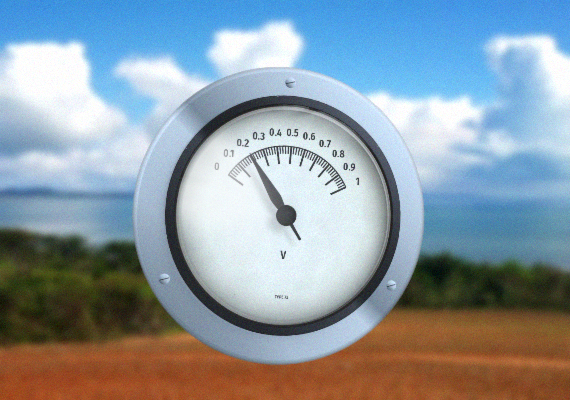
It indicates 0.2 V
